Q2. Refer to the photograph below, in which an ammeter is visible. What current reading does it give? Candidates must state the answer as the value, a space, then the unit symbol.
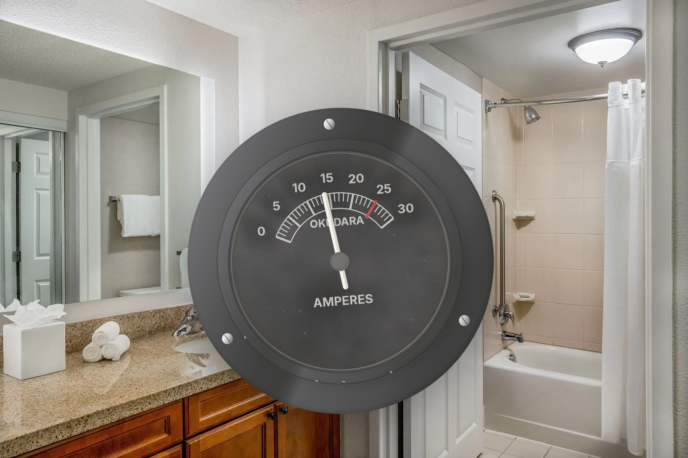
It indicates 14 A
